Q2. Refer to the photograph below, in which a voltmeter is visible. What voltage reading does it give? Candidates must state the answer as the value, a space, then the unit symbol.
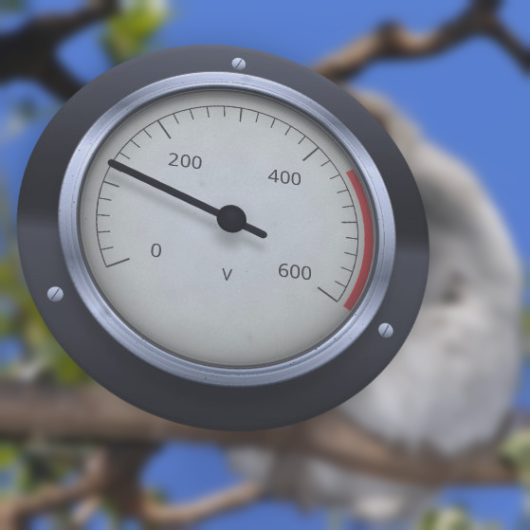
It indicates 120 V
